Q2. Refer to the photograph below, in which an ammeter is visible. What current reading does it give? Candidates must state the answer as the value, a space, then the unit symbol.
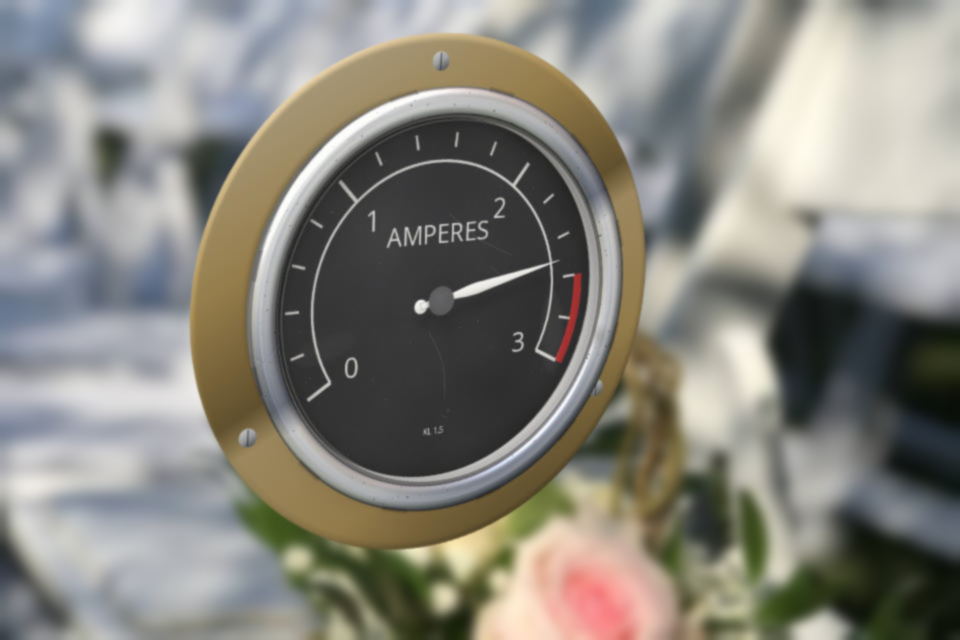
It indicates 2.5 A
